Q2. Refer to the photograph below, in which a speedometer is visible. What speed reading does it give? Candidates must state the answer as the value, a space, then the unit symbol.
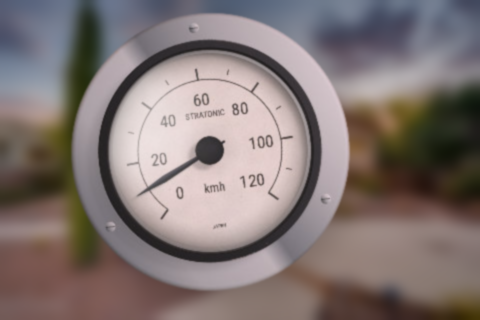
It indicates 10 km/h
